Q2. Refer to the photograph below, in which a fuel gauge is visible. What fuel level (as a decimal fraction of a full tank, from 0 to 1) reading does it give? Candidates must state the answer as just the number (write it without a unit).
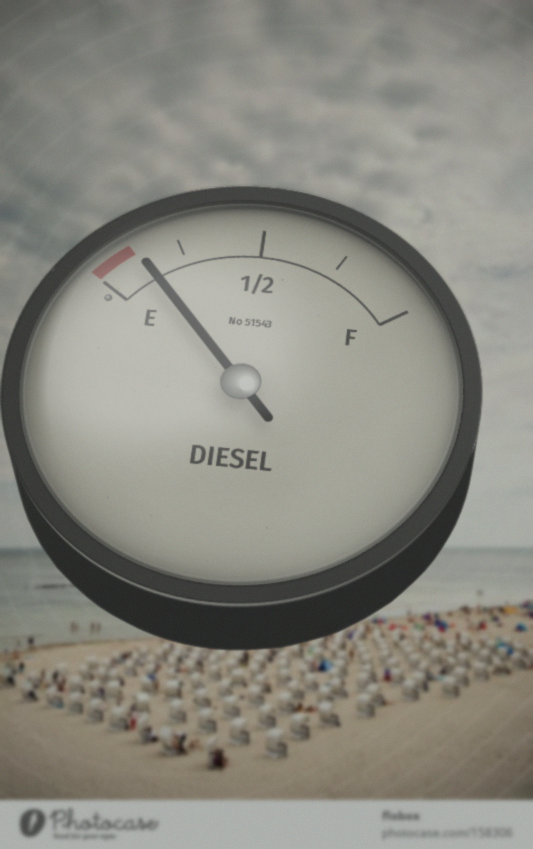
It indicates 0.125
